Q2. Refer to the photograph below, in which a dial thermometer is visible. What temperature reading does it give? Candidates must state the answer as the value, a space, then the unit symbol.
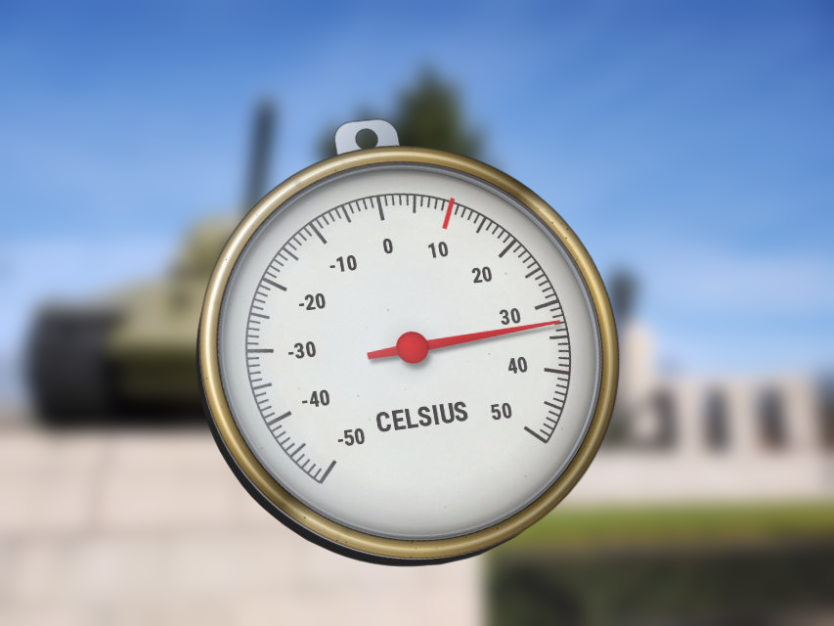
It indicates 33 °C
